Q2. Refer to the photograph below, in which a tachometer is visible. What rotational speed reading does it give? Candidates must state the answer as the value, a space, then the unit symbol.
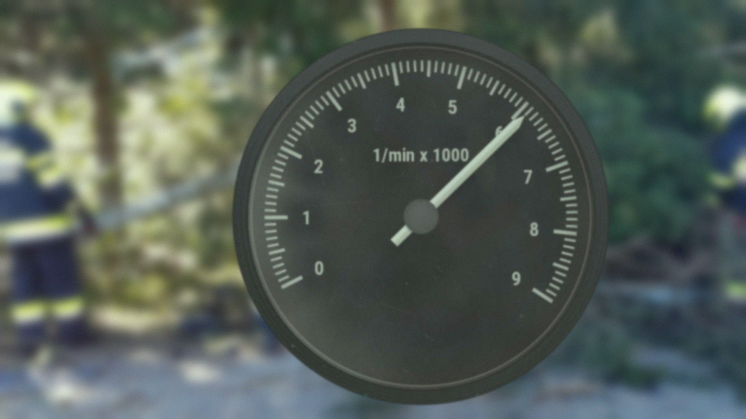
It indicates 6100 rpm
